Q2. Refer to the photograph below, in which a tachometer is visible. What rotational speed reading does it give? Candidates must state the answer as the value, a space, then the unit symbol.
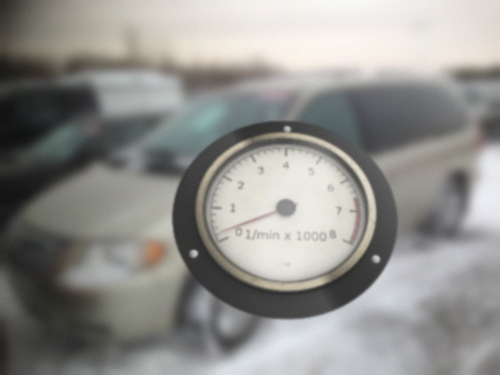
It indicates 200 rpm
